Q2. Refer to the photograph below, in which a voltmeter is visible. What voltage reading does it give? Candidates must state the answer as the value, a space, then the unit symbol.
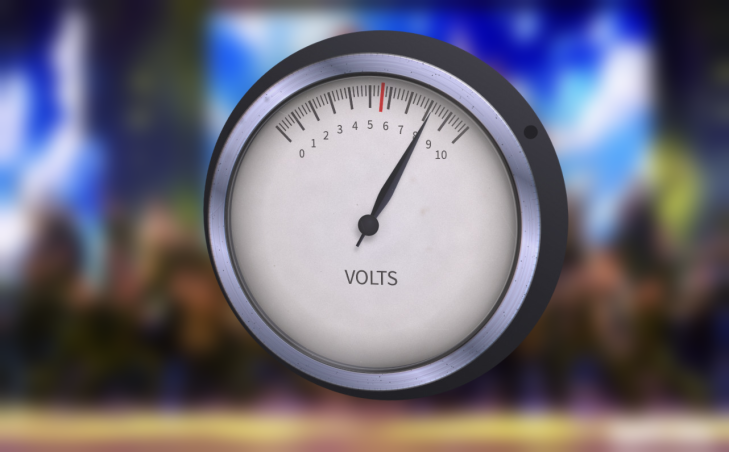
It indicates 8.2 V
